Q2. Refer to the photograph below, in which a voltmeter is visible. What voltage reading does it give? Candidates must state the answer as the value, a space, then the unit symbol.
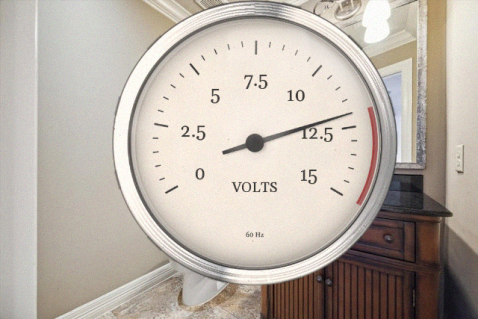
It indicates 12 V
